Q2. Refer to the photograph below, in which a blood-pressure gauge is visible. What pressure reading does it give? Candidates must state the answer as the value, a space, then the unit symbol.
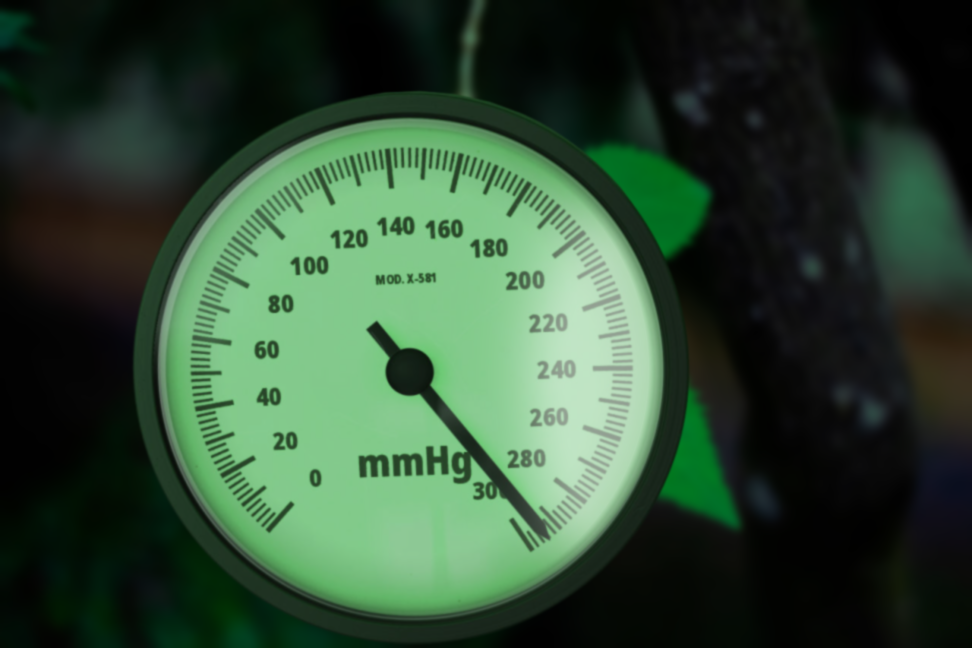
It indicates 294 mmHg
